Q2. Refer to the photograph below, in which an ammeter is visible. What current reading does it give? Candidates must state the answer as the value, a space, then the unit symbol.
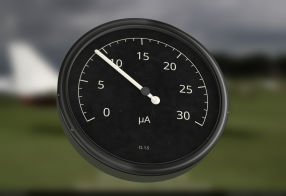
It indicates 9 µA
